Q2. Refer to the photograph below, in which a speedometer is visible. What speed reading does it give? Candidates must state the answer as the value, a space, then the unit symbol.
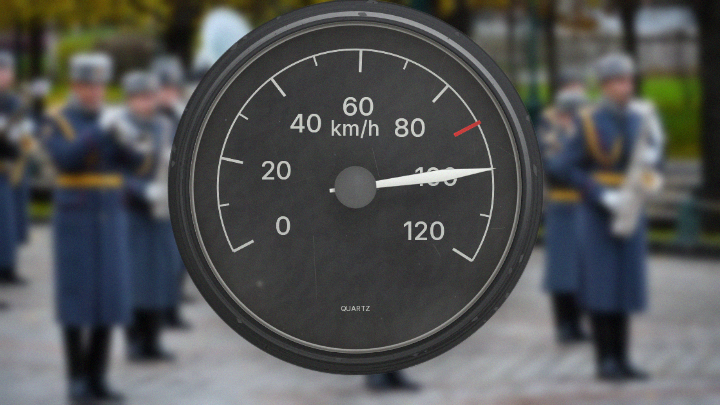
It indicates 100 km/h
